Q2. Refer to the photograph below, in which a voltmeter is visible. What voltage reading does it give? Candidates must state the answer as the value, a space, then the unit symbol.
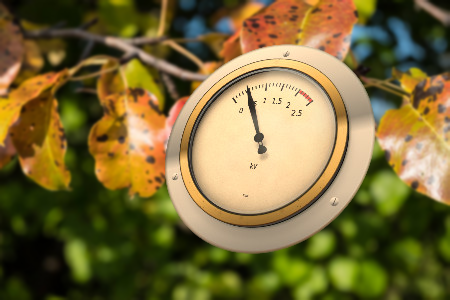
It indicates 0.5 kV
